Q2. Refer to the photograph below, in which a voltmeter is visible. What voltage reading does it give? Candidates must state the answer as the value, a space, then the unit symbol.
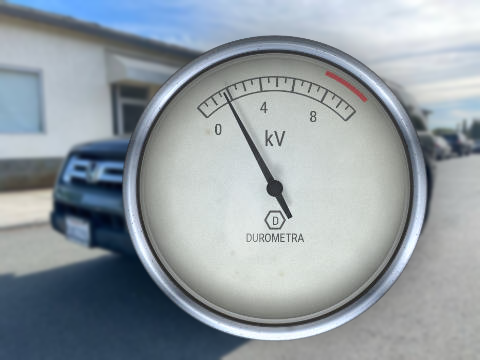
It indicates 1.75 kV
